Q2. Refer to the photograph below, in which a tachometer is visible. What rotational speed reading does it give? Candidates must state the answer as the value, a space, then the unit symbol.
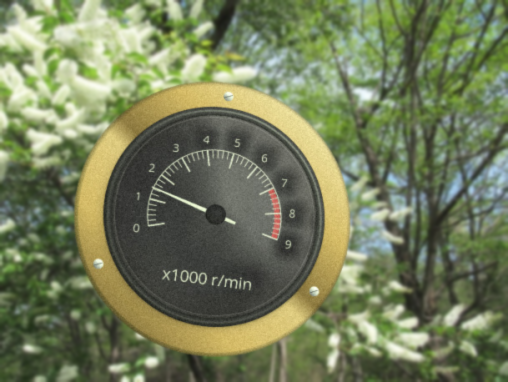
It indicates 1400 rpm
